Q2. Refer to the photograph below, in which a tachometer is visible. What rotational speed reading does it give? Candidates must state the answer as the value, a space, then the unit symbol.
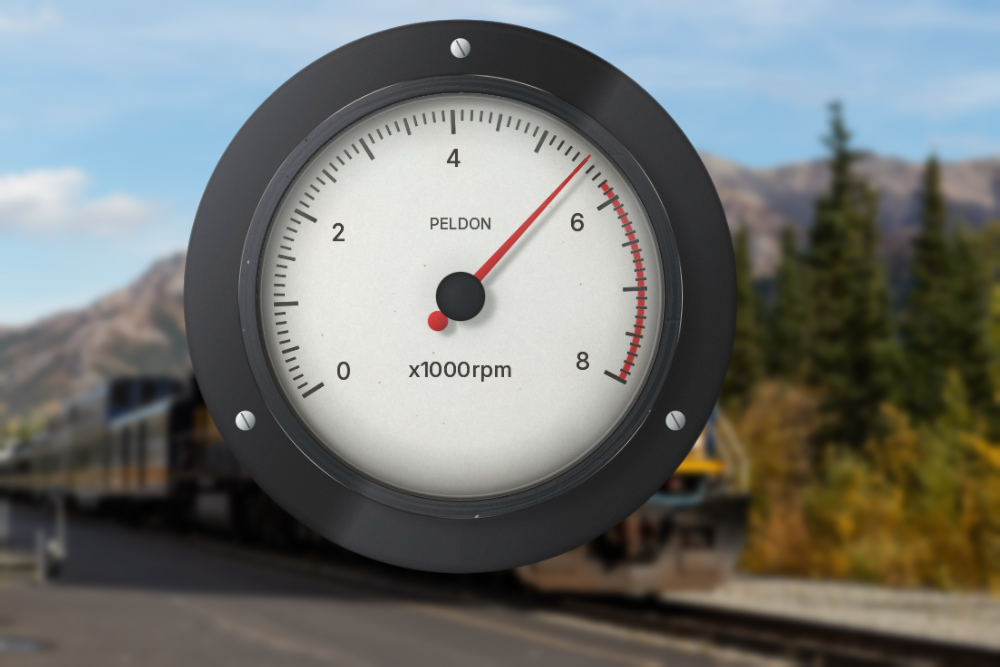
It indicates 5500 rpm
